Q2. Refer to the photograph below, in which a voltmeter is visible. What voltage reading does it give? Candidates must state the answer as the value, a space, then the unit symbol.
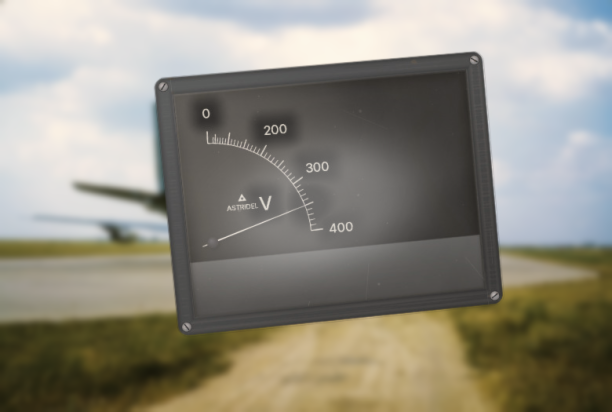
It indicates 350 V
